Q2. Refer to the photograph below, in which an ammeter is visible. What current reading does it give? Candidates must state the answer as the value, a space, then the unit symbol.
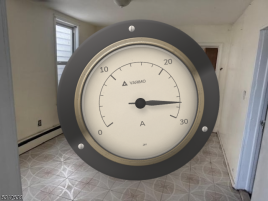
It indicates 27 A
